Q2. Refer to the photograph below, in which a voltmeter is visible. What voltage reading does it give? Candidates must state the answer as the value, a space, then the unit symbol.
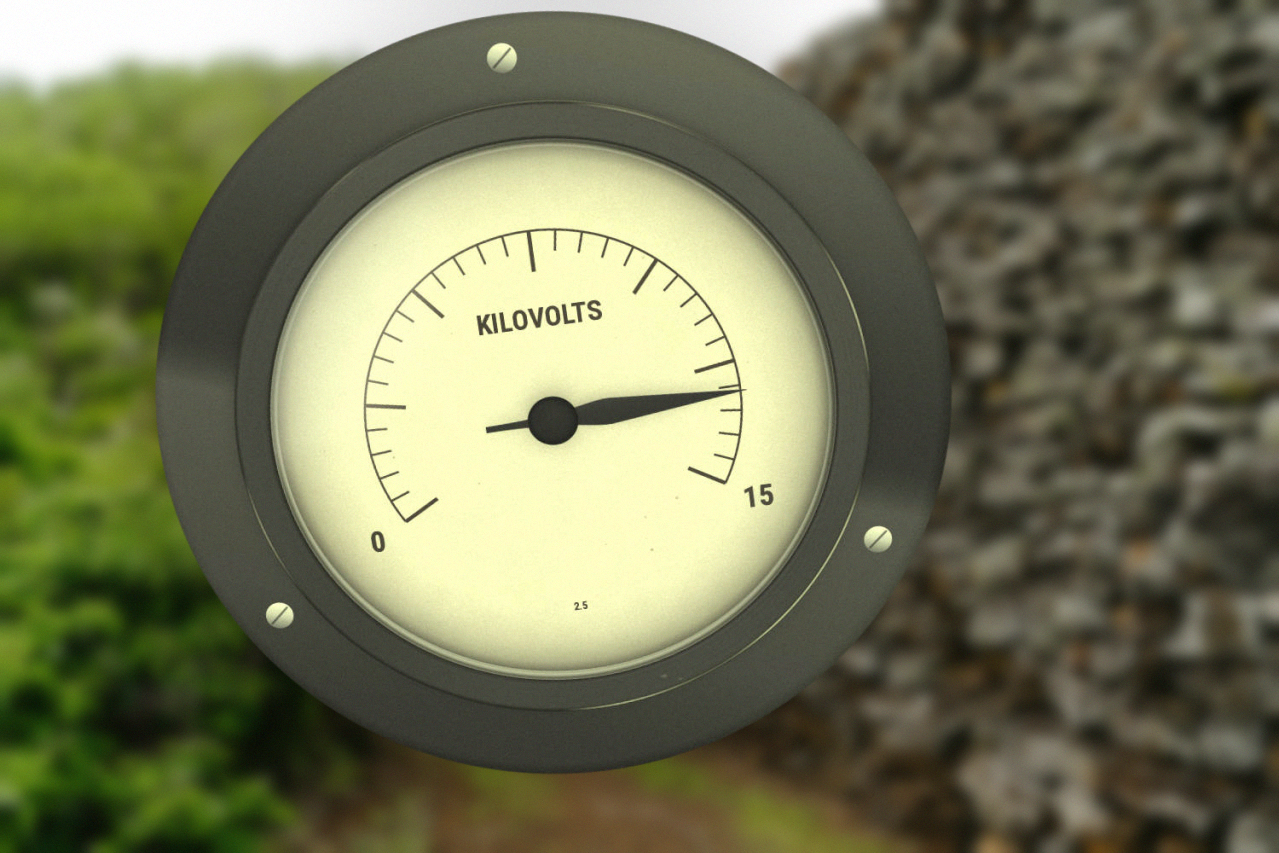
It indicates 13 kV
